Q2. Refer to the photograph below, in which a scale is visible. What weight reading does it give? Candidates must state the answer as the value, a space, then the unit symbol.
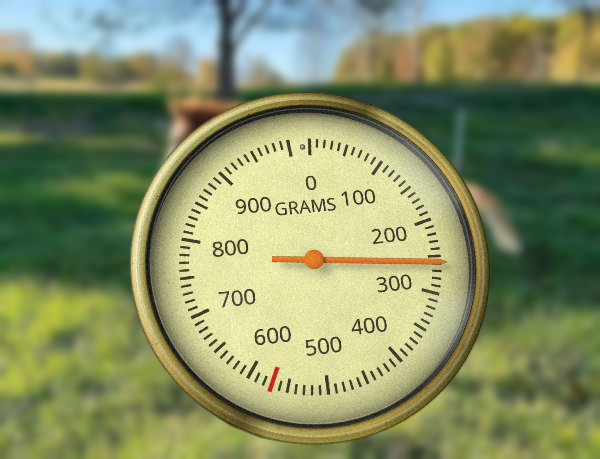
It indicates 260 g
